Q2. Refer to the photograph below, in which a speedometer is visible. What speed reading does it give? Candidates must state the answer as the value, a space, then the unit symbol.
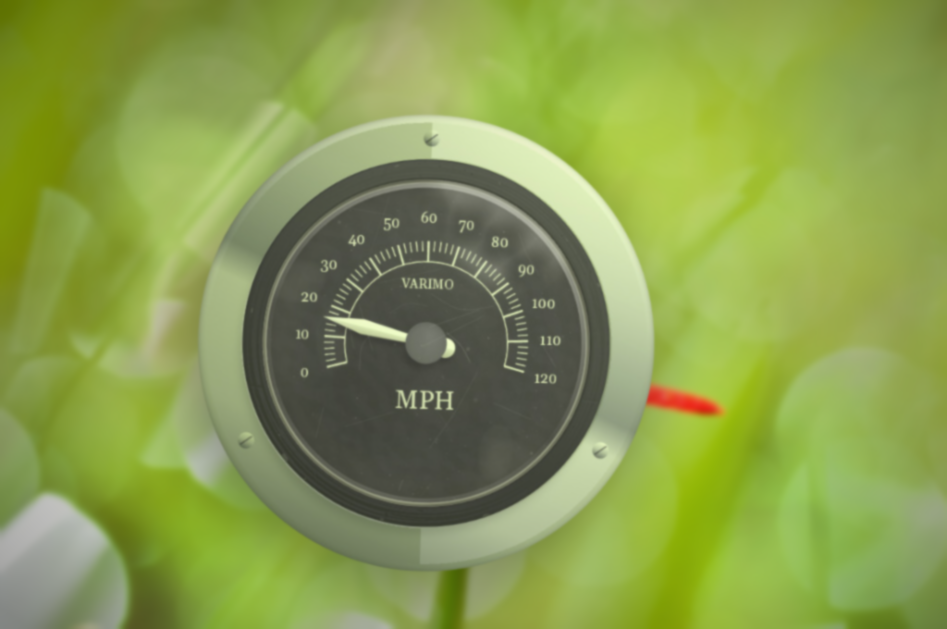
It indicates 16 mph
